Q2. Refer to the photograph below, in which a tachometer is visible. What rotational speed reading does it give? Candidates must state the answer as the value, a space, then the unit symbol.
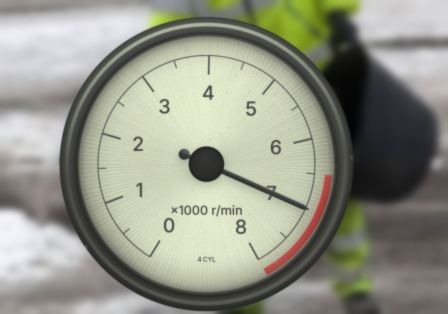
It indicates 7000 rpm
